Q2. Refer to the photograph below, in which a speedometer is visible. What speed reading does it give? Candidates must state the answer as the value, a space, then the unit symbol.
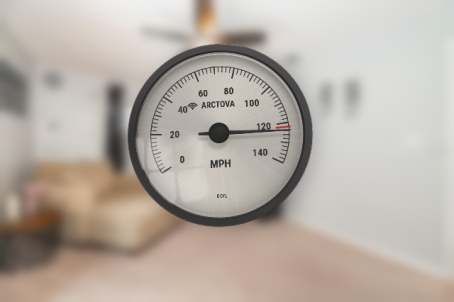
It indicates 124 mph
